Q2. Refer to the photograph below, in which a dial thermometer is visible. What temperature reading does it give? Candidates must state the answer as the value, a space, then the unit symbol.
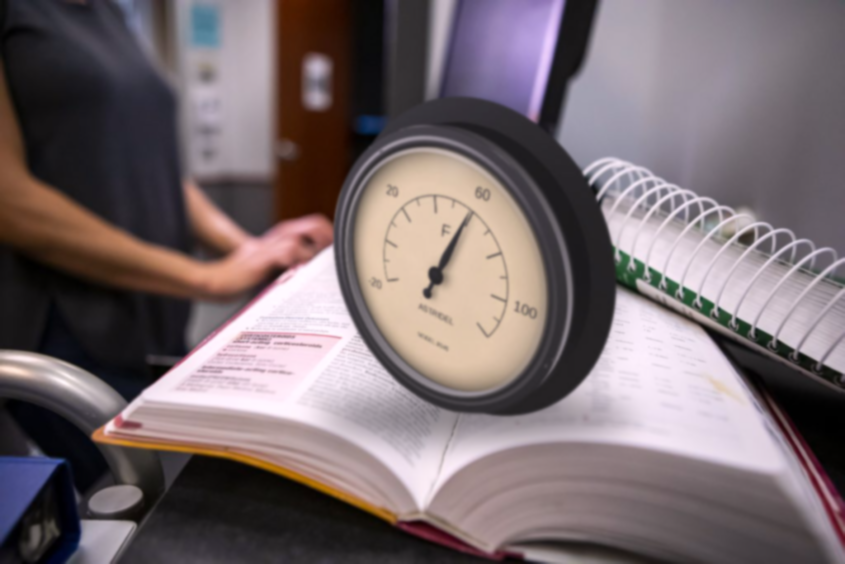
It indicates 60 °F
